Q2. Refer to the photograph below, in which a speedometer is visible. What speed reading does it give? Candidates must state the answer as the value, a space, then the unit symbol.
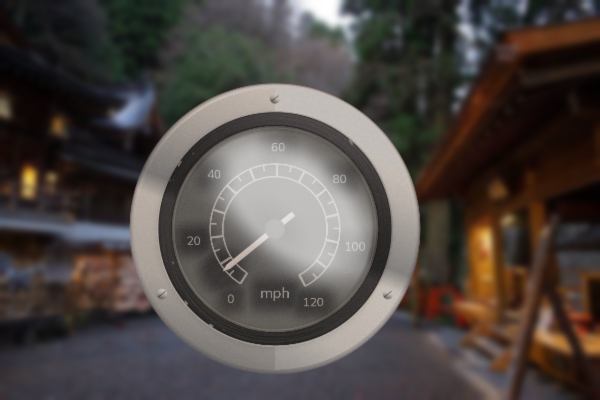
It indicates 7.5 mph
